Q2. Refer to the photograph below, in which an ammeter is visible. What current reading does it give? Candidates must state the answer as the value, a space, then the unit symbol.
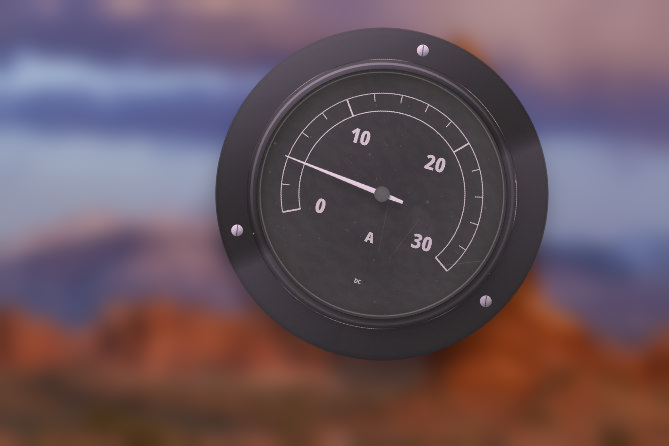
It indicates 4 A
